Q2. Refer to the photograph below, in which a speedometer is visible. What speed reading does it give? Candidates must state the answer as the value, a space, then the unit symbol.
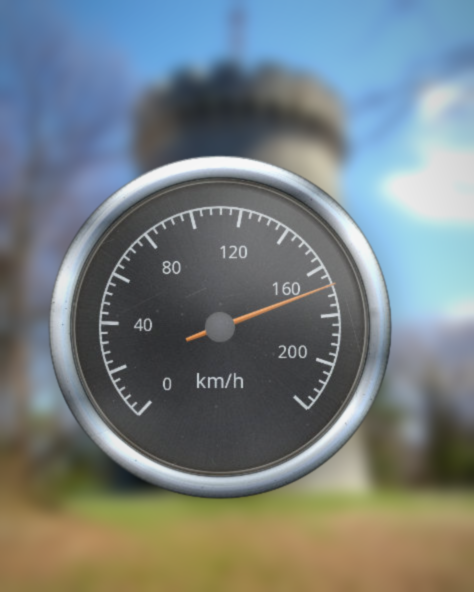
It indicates 168 km/h
